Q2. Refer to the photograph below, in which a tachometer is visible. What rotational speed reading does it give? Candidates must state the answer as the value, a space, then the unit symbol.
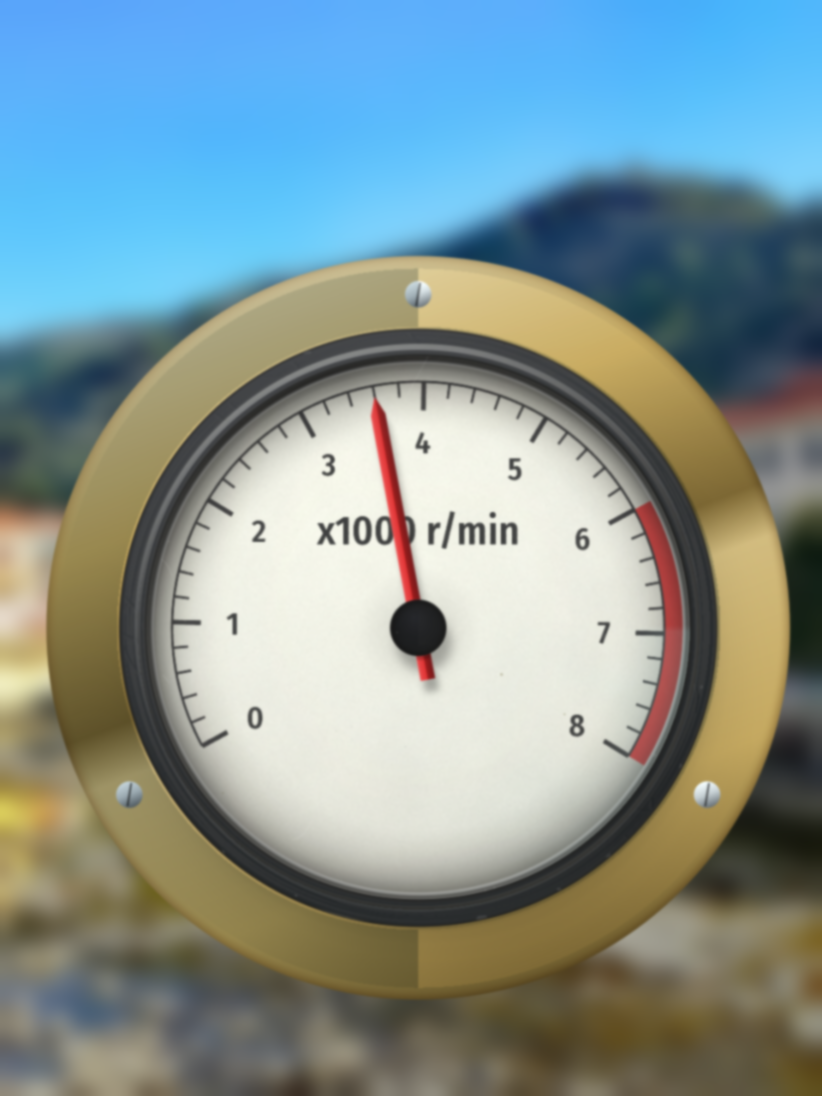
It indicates 3600 rpm
